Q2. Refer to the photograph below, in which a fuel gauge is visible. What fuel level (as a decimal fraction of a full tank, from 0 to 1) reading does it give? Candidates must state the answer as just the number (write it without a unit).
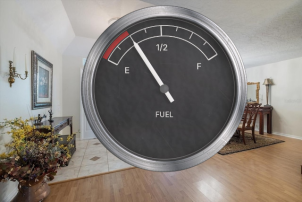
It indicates 0.25
